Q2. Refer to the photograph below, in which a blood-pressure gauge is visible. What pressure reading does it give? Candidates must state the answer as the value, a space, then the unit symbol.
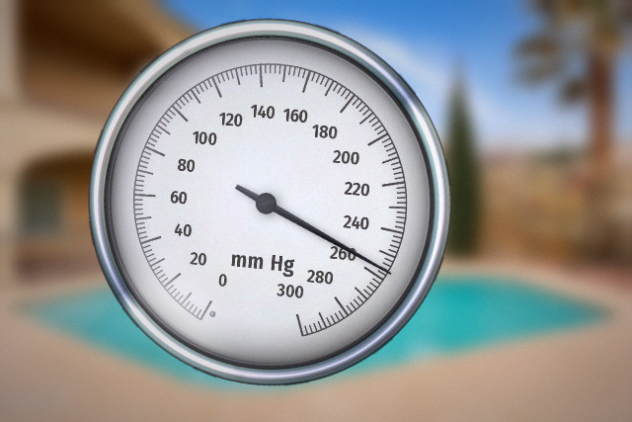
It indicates 256 mmHg
